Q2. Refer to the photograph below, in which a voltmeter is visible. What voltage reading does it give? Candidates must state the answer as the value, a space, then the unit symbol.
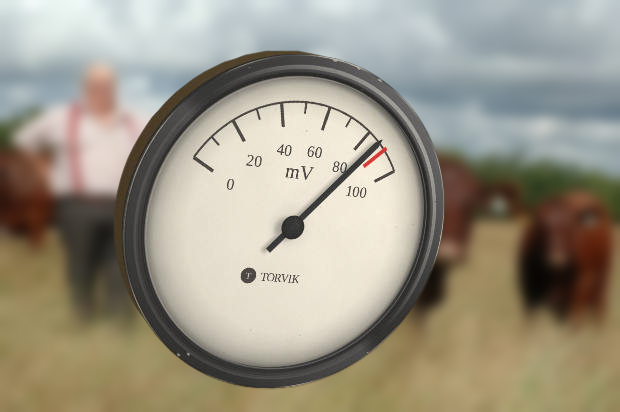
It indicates 85 mV
